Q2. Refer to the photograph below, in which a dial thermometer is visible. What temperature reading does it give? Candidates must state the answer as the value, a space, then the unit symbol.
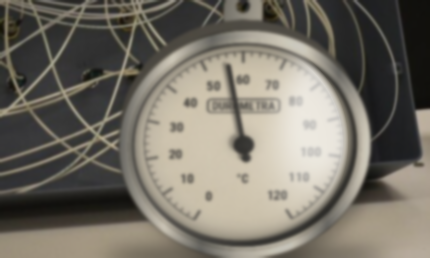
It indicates 56 °C
